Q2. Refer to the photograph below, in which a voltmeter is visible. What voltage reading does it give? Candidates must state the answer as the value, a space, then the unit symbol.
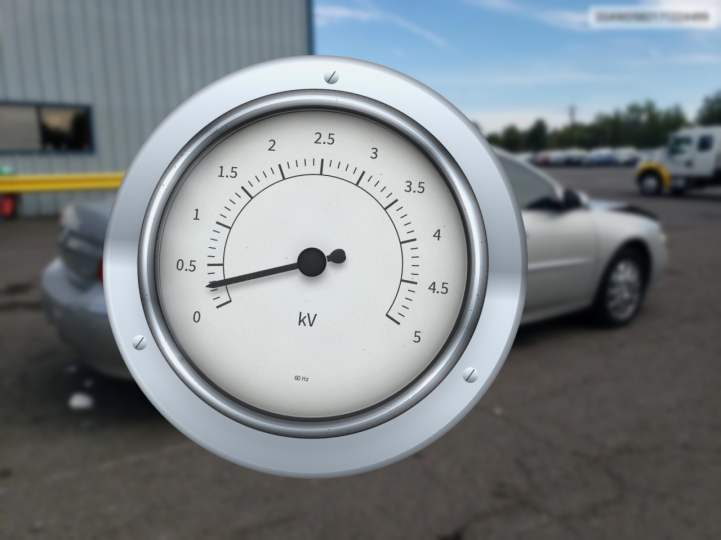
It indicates 0.25 kV
